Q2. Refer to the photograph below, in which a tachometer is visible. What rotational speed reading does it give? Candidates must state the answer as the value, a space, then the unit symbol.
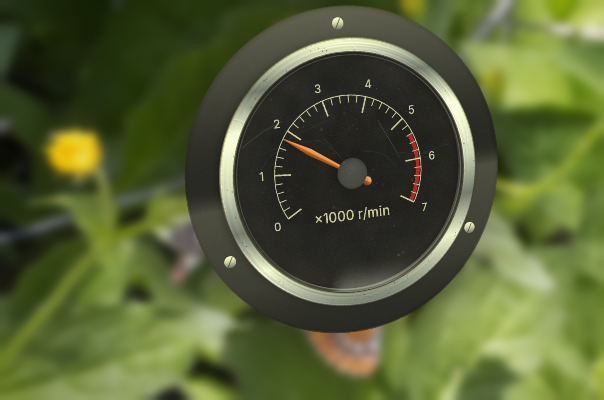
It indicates 1800 rpm
